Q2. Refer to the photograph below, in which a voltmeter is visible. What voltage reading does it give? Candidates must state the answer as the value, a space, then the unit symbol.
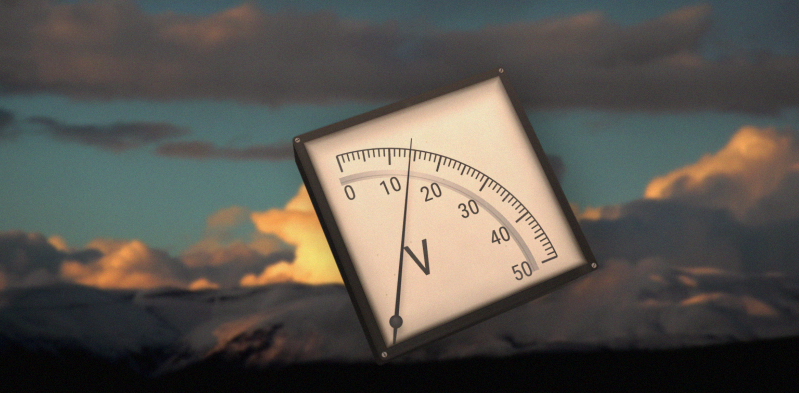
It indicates 14 V
